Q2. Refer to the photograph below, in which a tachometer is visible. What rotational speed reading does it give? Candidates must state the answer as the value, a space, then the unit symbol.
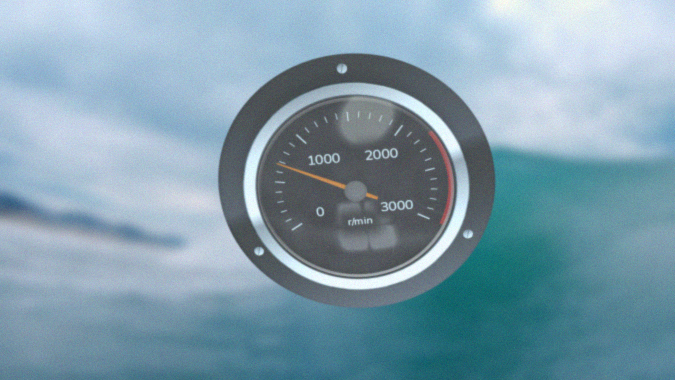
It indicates 700 rpm
